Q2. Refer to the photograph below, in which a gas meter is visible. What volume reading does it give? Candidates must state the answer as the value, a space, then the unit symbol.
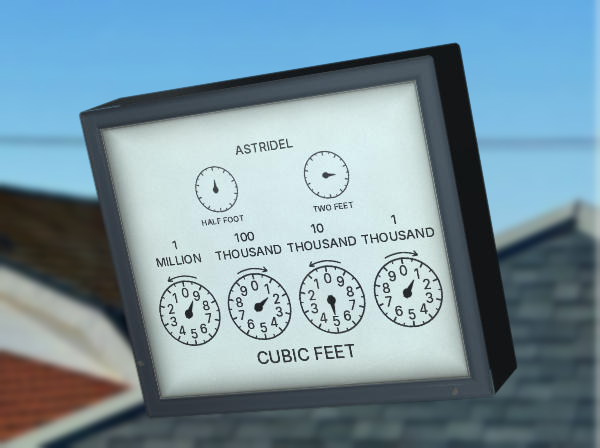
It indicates 915100 ft³
